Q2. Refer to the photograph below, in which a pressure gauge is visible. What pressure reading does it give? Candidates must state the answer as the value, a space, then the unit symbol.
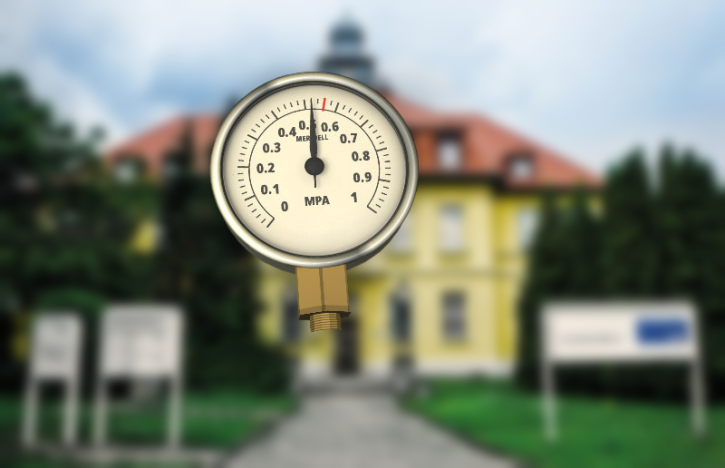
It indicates 0.52 MPa
